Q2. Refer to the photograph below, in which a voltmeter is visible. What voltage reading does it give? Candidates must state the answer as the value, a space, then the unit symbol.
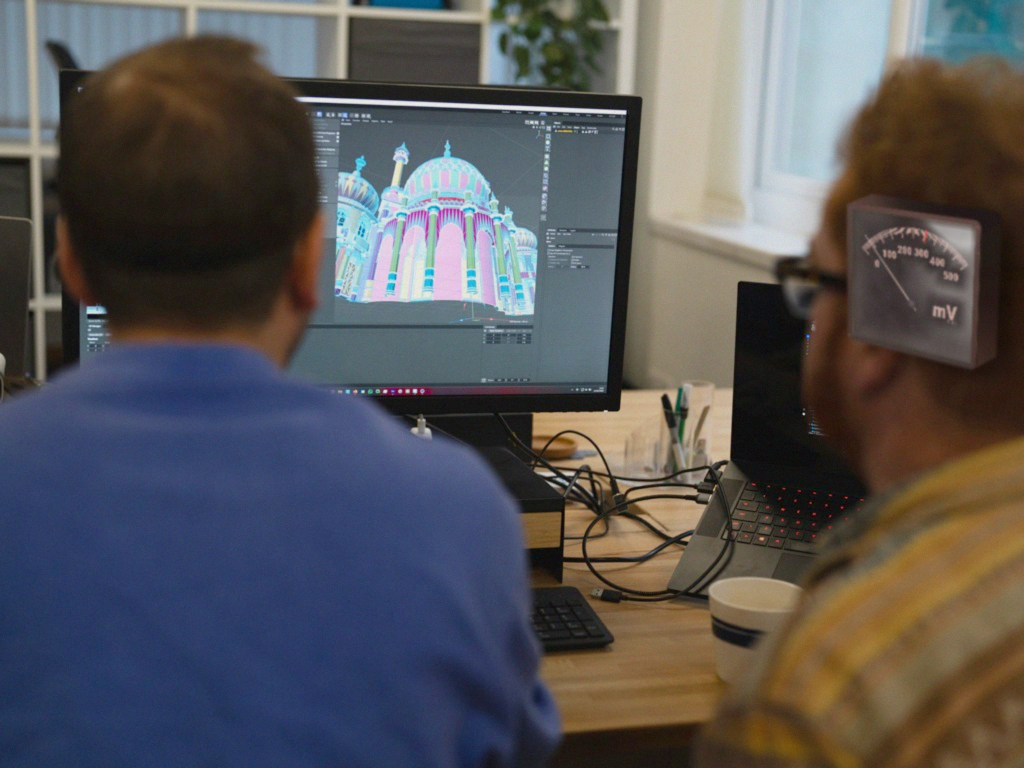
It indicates 50 mV
